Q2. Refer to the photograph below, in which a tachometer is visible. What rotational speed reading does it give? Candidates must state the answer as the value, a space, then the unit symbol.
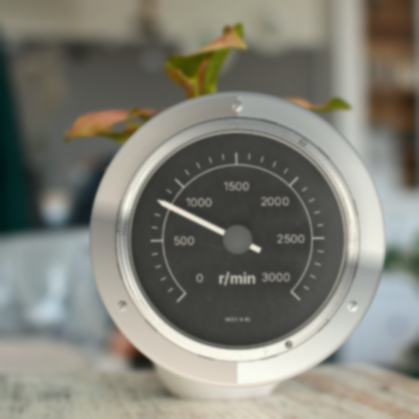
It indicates 800 rpm
